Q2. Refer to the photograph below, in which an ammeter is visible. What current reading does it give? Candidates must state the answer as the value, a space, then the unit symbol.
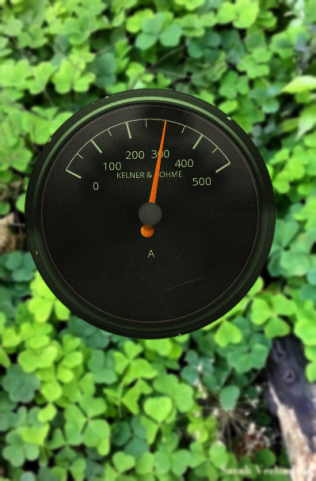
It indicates 300 A
